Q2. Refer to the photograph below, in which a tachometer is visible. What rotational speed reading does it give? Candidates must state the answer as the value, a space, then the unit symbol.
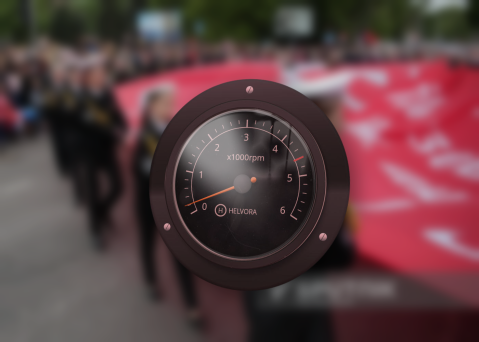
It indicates 200 rpm
